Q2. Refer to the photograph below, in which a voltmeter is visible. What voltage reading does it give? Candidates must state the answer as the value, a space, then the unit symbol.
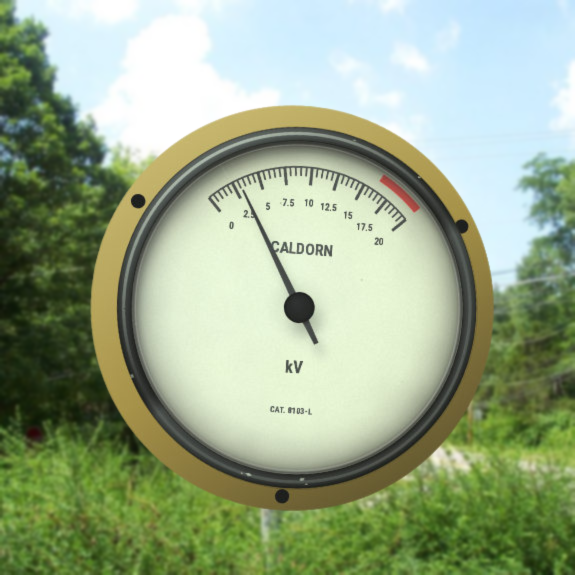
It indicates 3 kV
